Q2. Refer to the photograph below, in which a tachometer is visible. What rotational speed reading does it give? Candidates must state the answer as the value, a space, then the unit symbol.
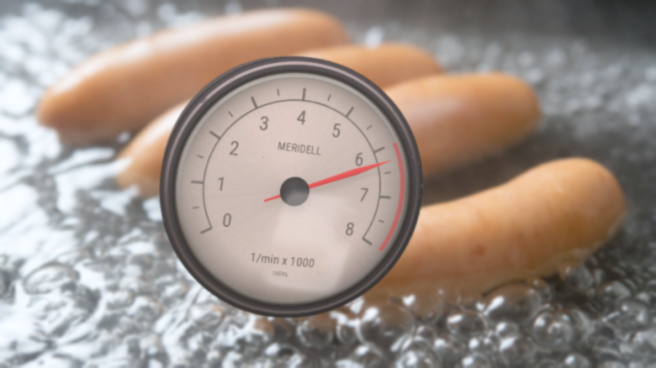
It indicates 6250 rpm
